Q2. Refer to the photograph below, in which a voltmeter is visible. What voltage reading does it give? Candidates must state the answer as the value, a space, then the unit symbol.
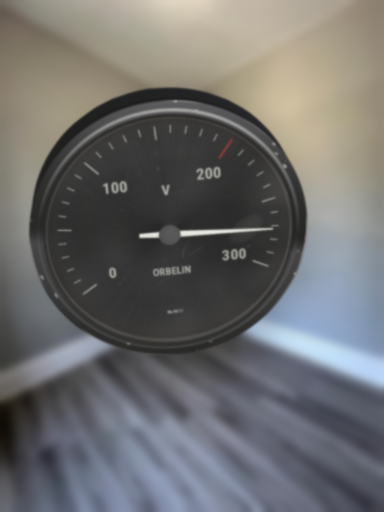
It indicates 270 V
